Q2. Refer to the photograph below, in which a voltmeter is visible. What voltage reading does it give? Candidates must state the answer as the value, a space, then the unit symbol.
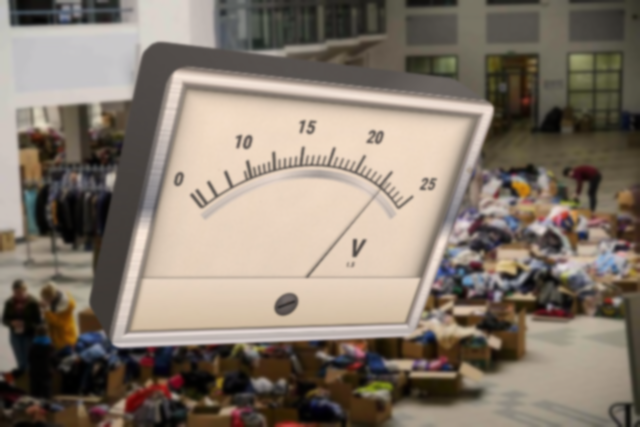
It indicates 22.5 V
